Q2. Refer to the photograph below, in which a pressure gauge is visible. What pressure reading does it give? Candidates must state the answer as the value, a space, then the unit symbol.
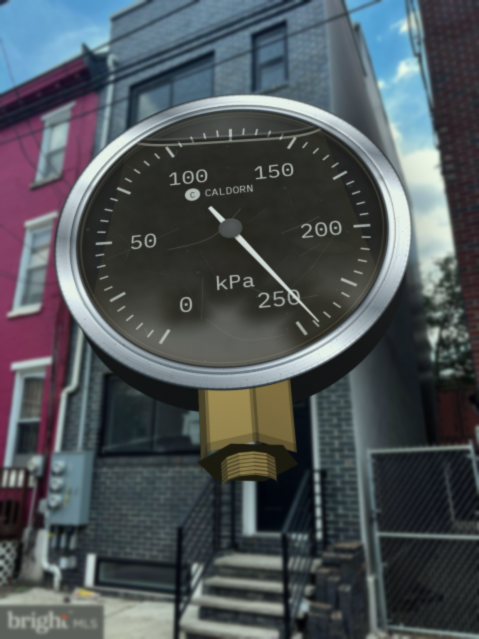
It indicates 245 kPa
